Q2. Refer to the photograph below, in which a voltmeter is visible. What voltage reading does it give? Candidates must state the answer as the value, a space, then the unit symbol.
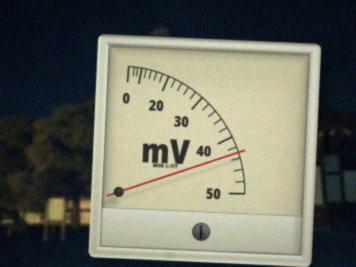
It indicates 43 mV
